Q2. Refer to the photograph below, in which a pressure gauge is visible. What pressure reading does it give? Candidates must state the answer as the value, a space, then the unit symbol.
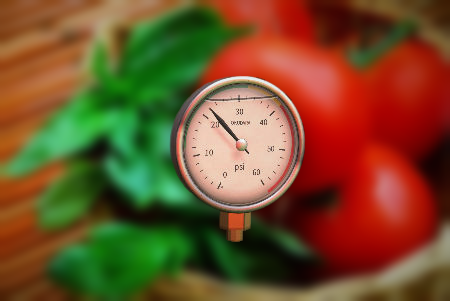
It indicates 22 psi
